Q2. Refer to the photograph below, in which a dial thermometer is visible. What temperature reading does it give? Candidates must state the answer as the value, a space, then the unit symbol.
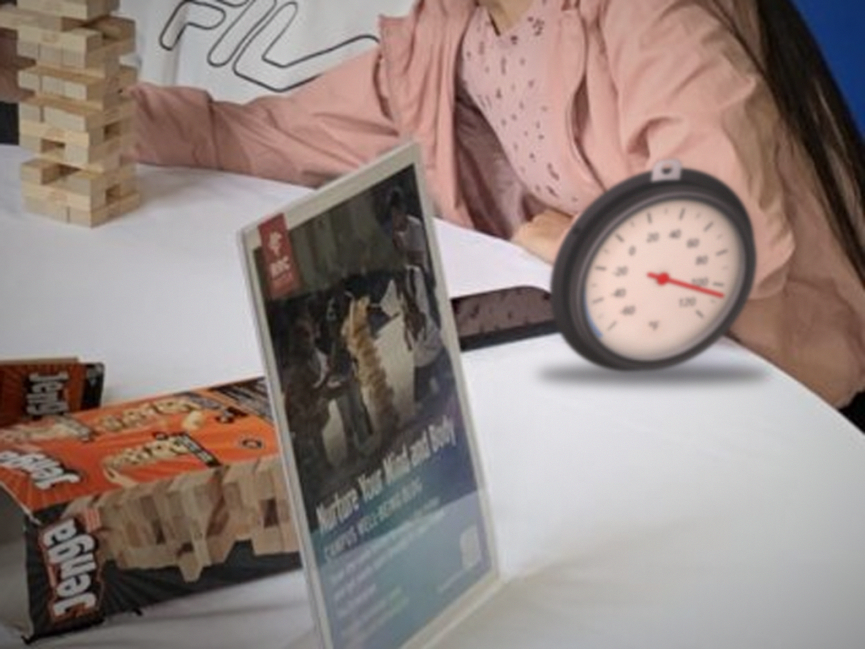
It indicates 105 °F
